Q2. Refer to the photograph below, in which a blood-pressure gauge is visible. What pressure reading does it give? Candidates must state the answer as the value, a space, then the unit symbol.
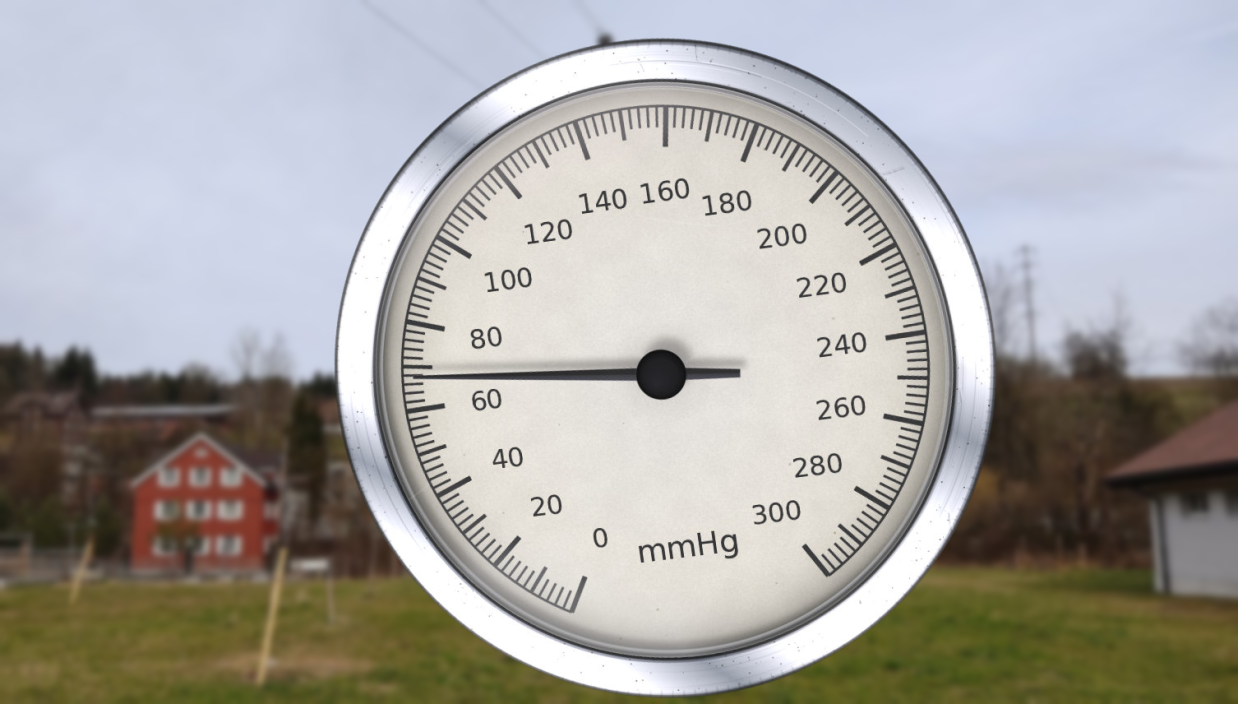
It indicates 68 mmHg
